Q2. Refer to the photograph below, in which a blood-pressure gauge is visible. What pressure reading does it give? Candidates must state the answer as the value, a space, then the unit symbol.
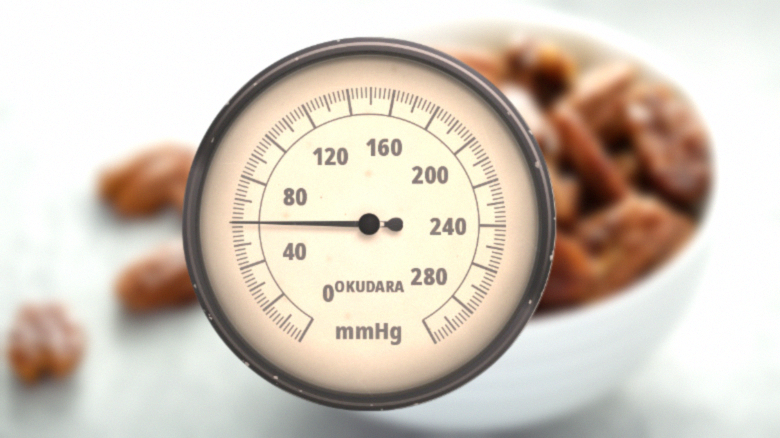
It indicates 60 mmHg
